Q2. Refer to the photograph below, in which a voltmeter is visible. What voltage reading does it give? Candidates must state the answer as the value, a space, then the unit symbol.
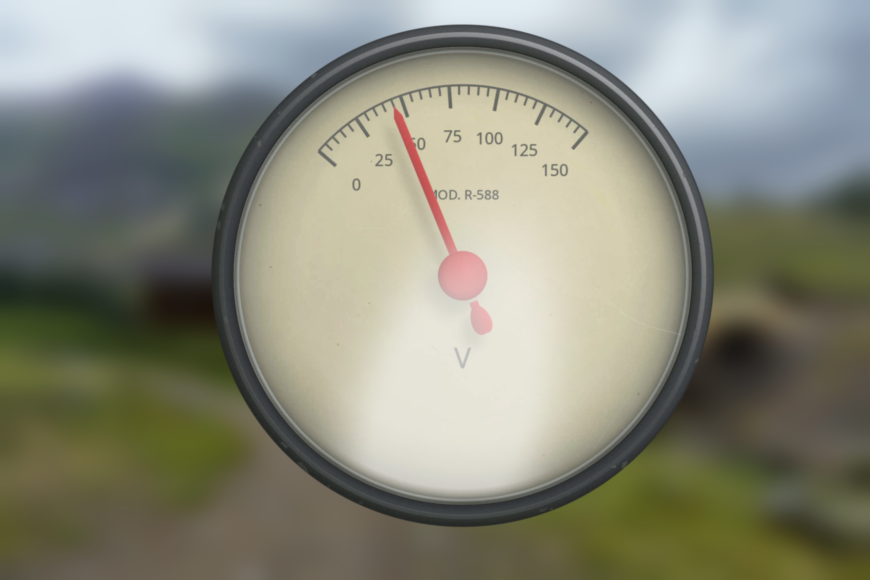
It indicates 45 V
